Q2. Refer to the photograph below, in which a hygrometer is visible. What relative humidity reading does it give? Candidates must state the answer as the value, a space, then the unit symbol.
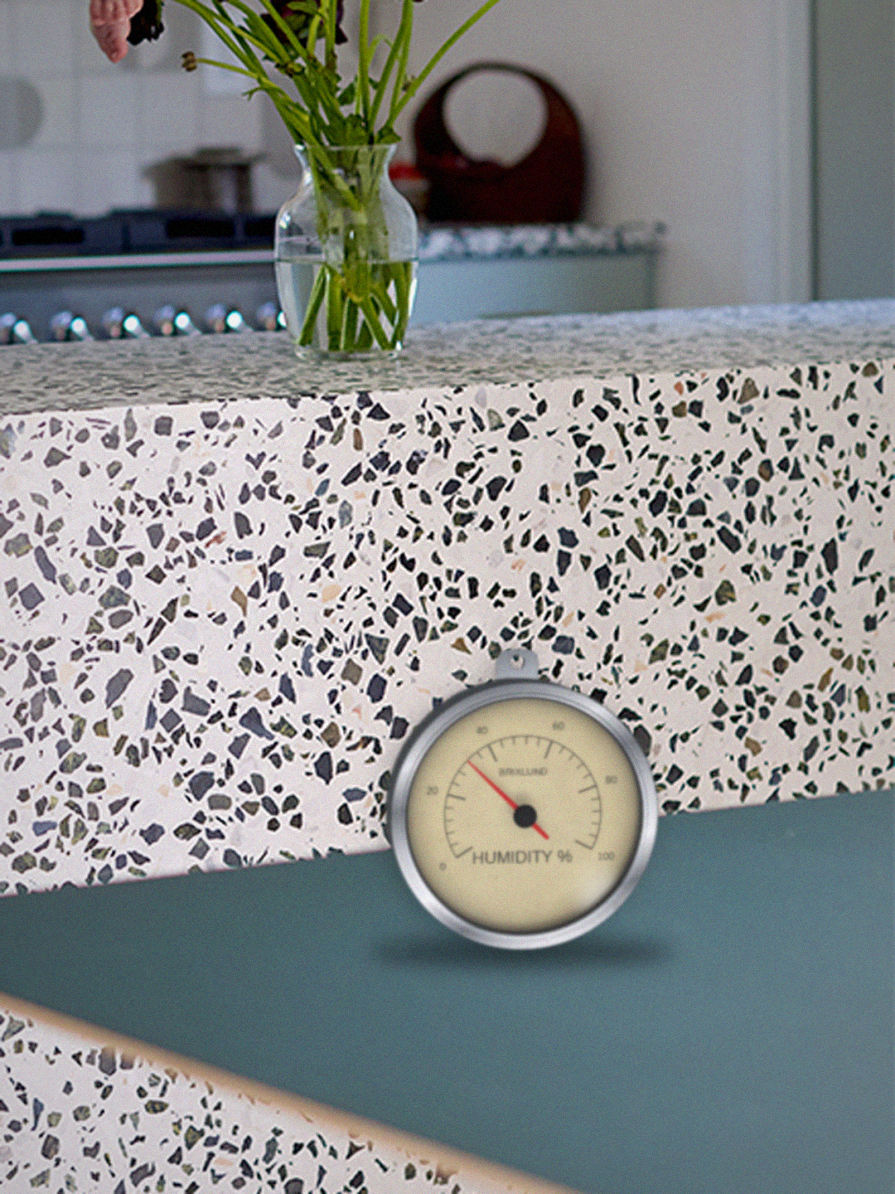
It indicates 32 %
